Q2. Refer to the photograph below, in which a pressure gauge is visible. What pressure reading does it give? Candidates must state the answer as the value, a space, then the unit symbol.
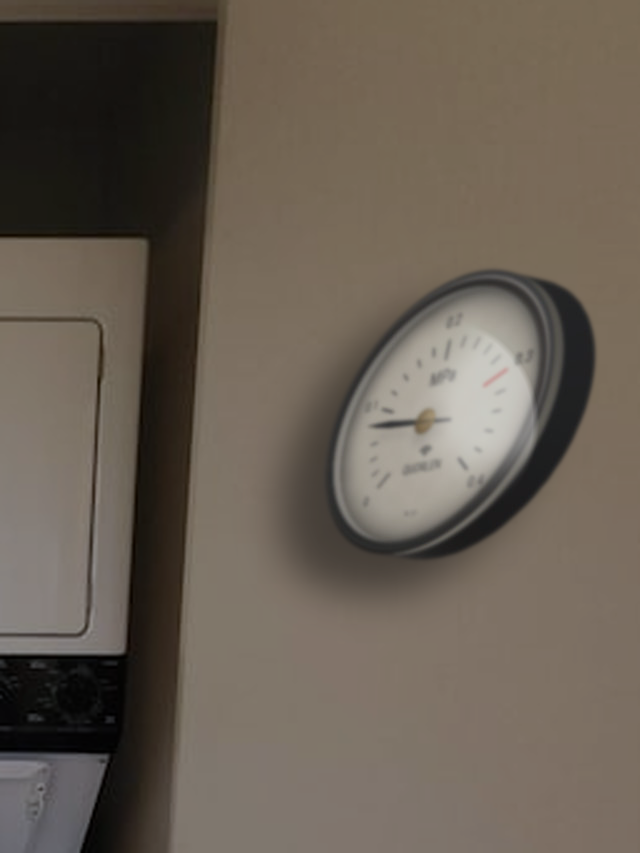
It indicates 0.08 MPa
